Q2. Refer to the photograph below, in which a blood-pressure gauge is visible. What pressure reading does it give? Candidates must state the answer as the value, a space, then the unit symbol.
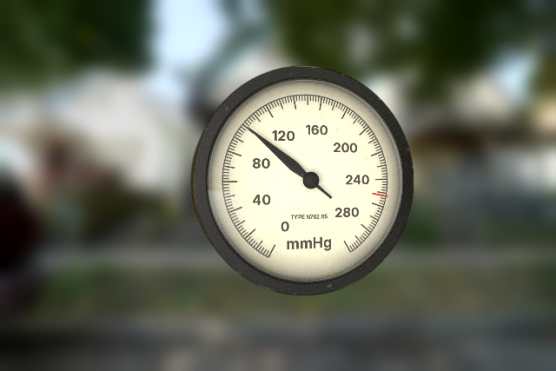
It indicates 100 mmHg
